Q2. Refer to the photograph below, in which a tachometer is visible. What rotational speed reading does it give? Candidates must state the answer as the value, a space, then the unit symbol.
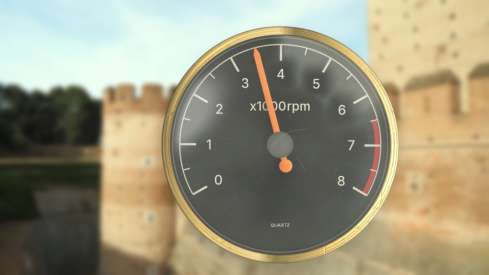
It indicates 3500 rpm
